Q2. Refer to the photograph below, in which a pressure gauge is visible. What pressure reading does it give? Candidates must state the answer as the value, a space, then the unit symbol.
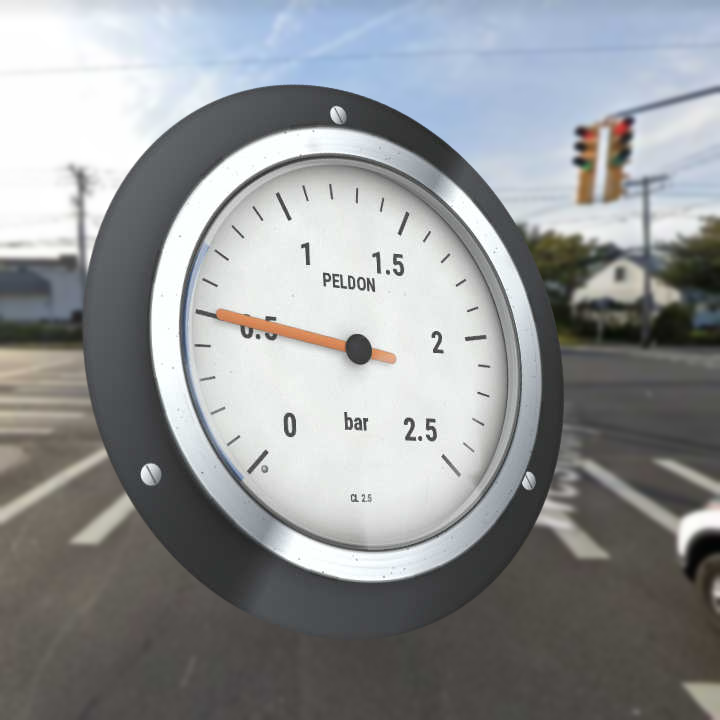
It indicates 0.5 bar
